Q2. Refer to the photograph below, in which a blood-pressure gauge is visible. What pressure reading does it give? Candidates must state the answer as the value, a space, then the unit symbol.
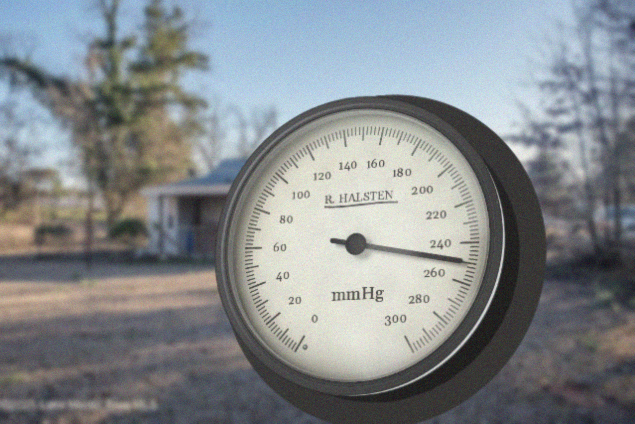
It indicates 250 mmHg
